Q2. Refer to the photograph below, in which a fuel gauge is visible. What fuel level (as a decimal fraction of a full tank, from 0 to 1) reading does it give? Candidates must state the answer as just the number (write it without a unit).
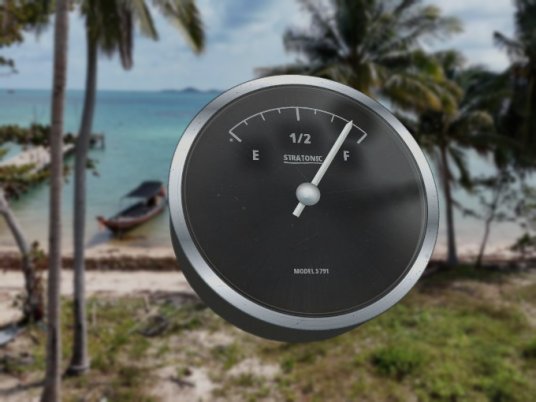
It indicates 0.875
